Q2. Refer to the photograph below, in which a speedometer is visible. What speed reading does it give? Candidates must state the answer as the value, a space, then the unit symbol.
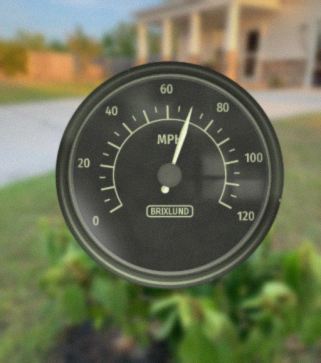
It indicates 70 mph
